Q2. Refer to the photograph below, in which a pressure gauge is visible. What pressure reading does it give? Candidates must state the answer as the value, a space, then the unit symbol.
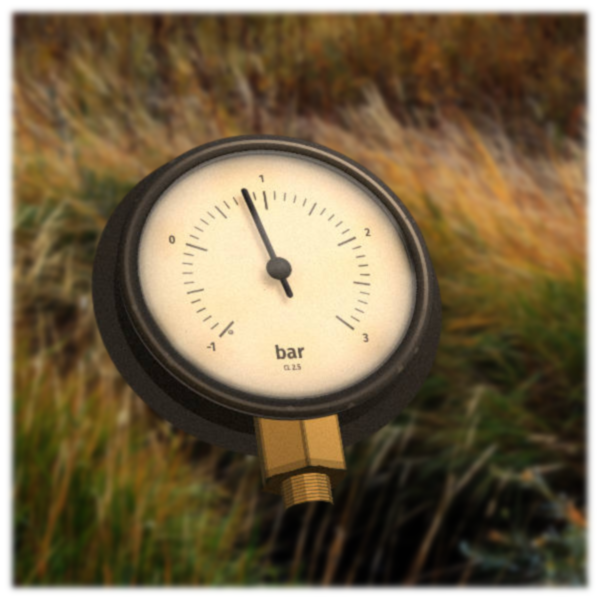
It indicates 0.8 bar
